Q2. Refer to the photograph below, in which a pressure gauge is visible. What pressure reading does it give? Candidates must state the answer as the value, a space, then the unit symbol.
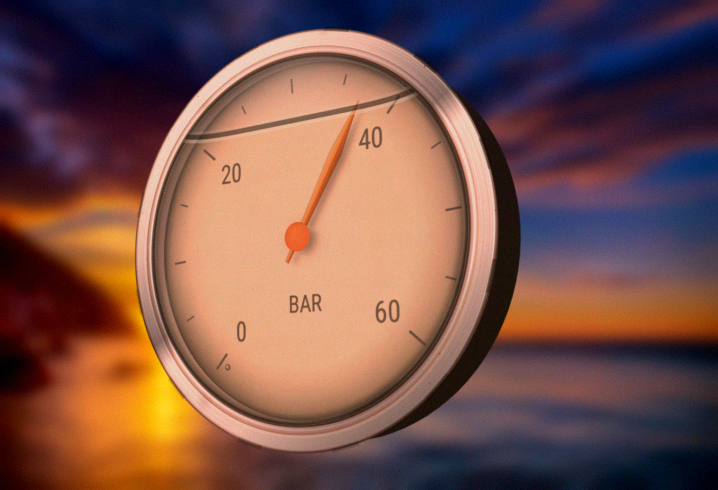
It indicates 37.5 bar
